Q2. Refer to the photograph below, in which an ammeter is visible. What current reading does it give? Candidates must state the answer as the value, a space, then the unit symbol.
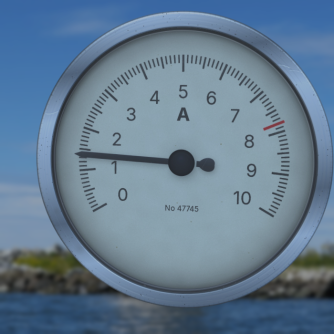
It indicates 1.4 A
